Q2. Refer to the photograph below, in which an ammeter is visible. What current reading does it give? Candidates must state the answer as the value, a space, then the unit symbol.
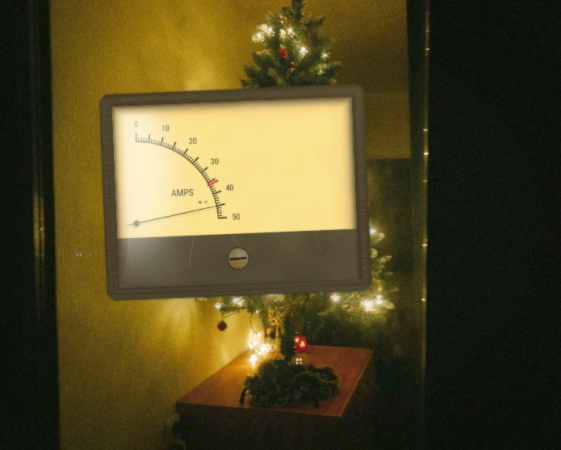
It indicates 45 A
